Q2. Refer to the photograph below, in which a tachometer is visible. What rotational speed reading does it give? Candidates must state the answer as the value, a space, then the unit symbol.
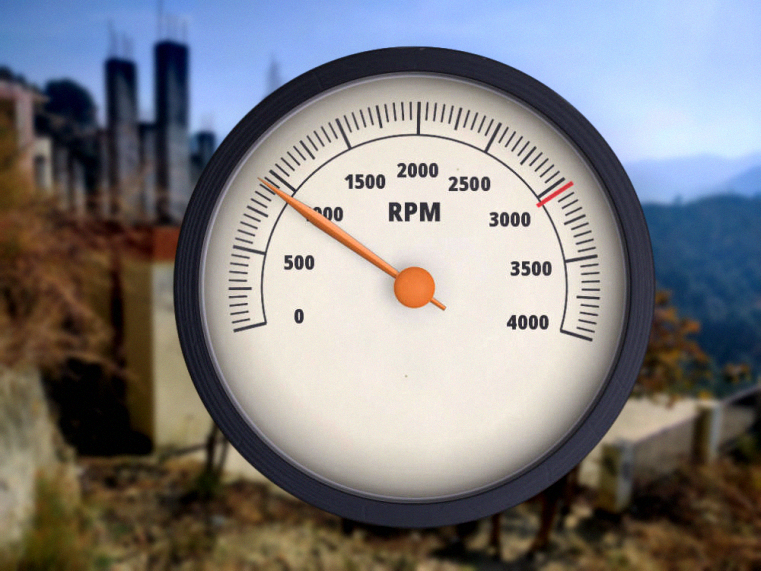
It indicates 925 rpm
